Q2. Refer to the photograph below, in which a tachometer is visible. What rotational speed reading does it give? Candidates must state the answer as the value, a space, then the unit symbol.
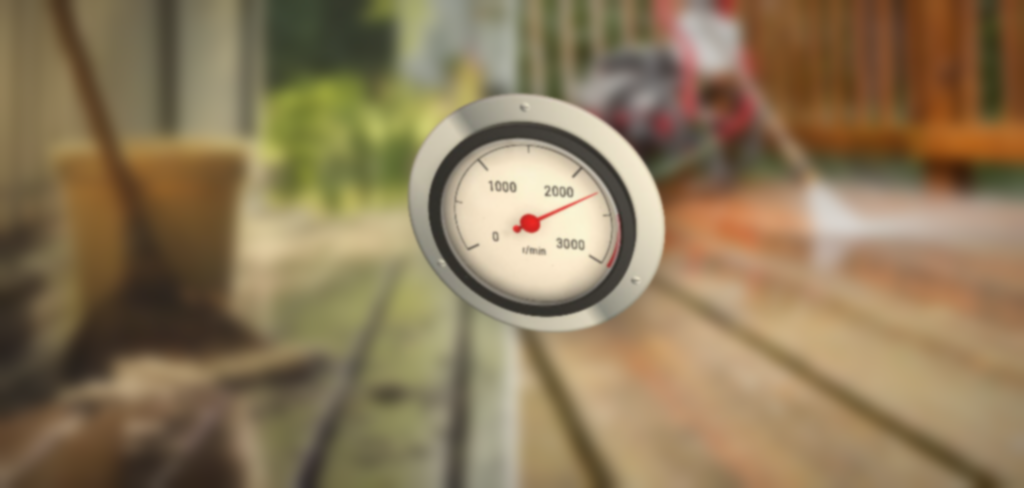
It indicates 2250 rpm
